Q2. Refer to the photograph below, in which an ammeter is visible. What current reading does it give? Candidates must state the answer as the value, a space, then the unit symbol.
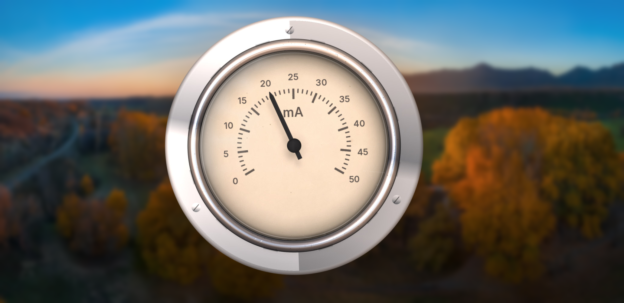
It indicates 20 mA
